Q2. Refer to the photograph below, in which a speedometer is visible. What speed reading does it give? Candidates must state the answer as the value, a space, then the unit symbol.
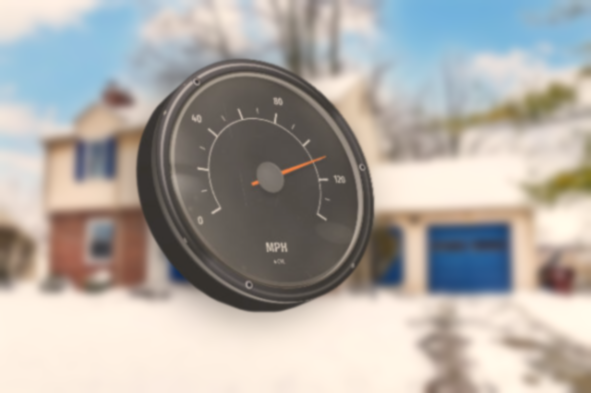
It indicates 110 mph
